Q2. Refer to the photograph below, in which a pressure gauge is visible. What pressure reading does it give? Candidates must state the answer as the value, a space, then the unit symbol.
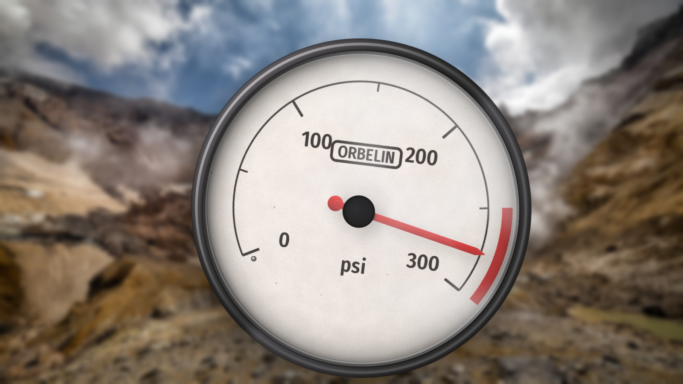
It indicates 275 psi
